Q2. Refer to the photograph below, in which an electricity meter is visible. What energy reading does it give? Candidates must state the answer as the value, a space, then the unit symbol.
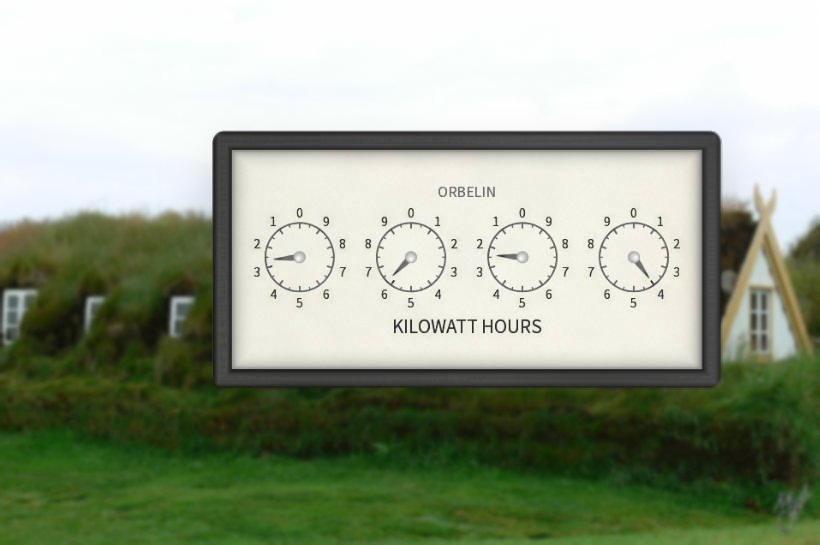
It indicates 2624 kWh
